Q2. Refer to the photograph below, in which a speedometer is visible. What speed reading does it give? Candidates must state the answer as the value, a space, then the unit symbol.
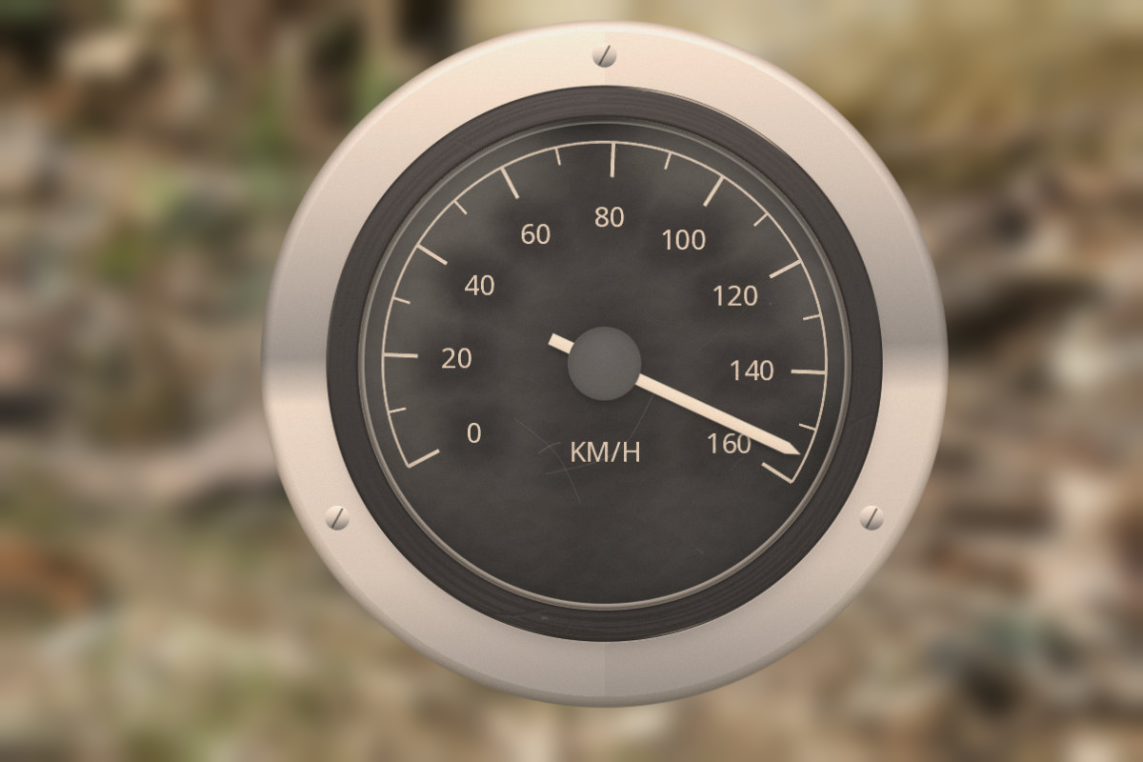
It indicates 155 km/h
